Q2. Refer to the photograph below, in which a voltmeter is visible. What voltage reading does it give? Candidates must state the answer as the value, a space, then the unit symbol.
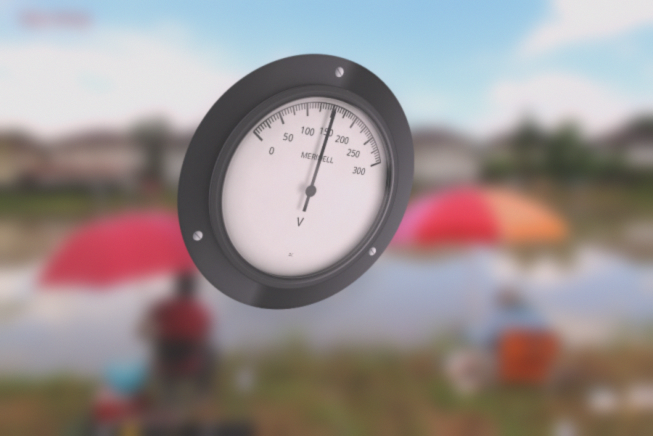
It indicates 150 V
